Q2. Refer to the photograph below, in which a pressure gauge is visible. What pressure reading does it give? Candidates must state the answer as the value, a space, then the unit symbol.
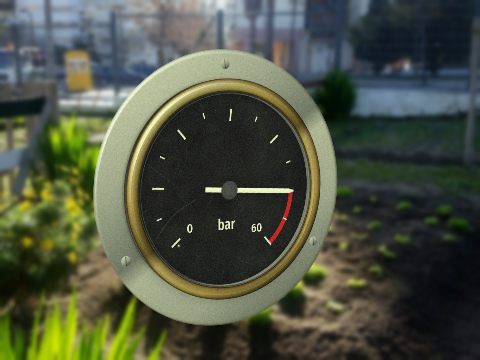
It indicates 50 bar
